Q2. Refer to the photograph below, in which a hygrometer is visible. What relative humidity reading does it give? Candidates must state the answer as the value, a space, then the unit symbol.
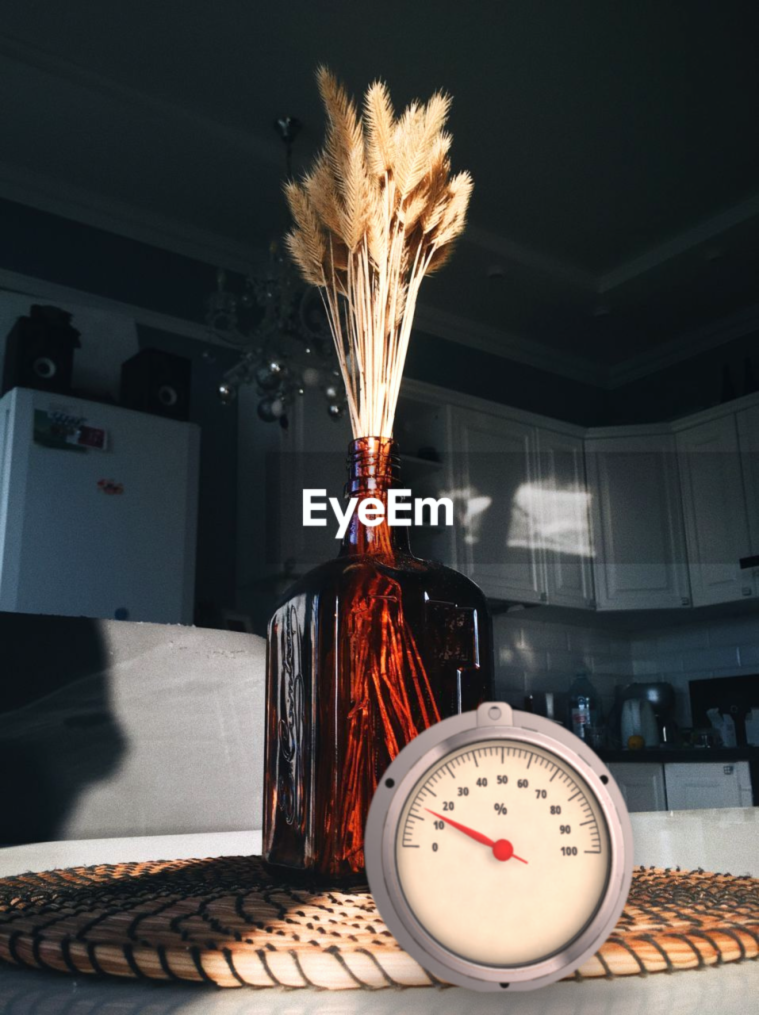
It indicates 14 %
